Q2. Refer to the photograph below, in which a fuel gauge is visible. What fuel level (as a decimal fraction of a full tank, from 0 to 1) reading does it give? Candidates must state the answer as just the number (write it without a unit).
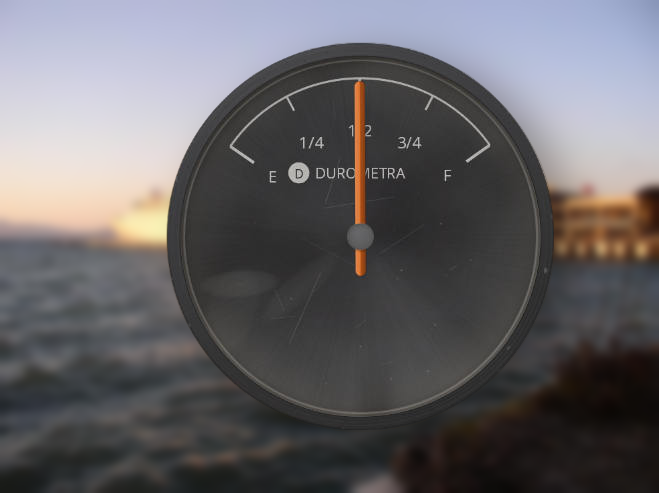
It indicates 0.5
